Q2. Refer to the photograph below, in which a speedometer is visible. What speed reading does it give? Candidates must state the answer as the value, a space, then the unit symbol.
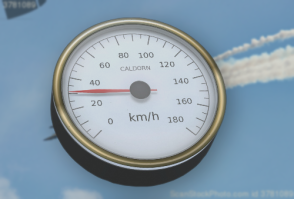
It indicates 30 km/h
